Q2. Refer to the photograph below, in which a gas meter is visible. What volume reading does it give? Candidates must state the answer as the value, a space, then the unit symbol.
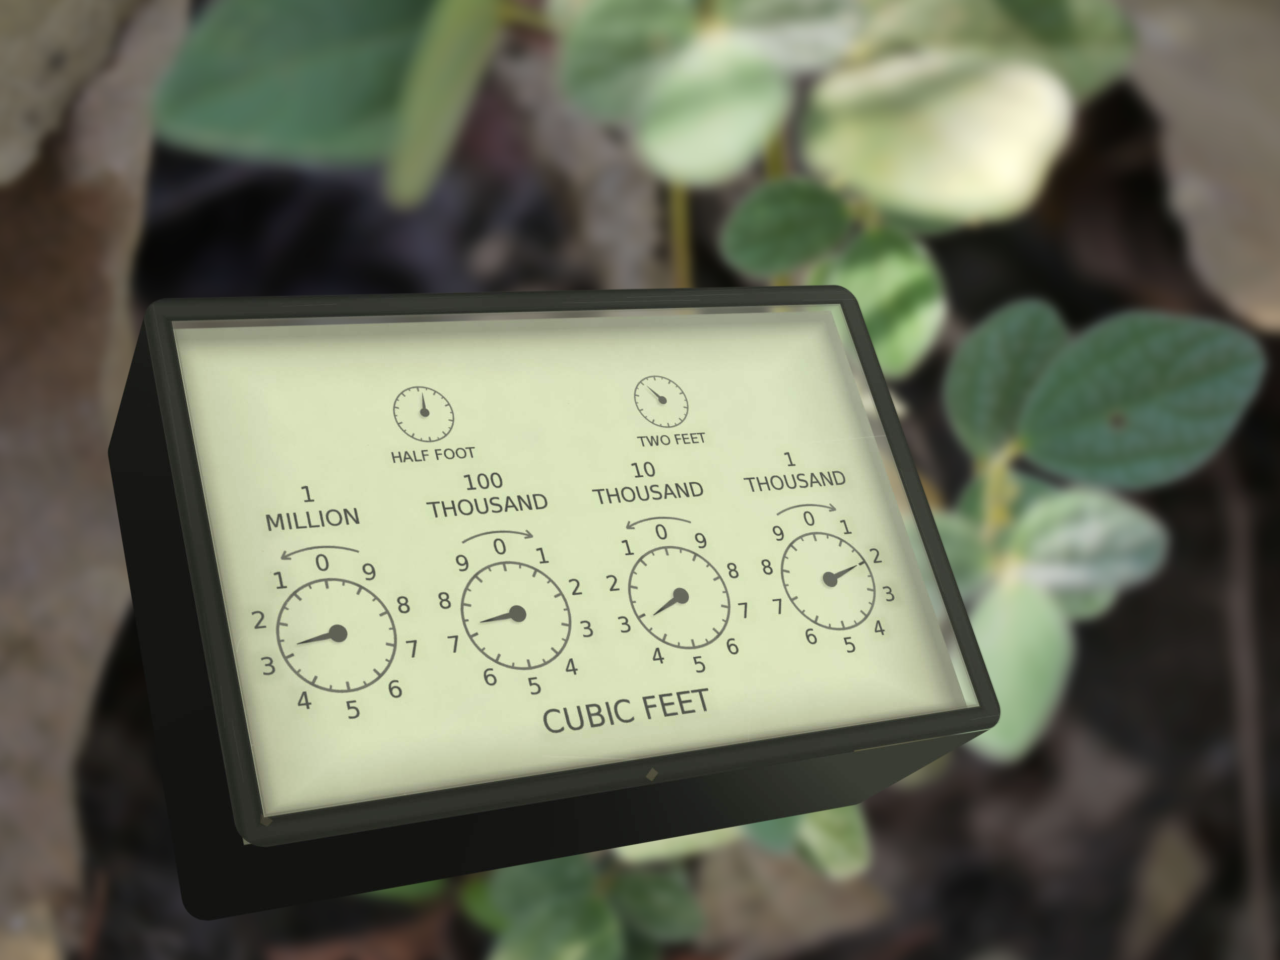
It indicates 273200 ft³
